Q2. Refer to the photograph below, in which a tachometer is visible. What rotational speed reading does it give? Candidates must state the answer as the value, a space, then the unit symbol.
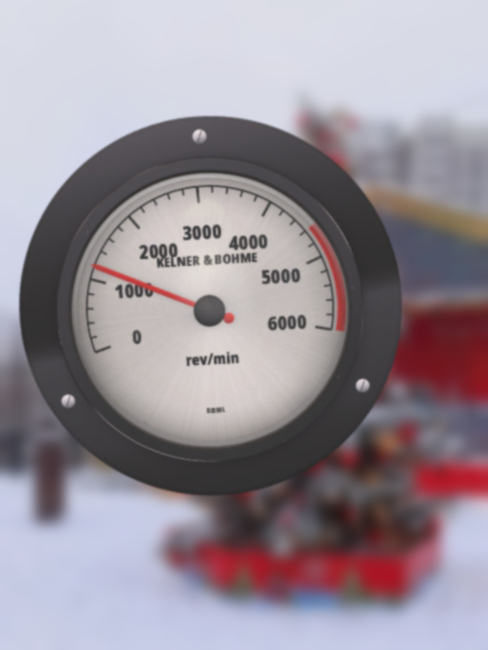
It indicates 1200 rpm
